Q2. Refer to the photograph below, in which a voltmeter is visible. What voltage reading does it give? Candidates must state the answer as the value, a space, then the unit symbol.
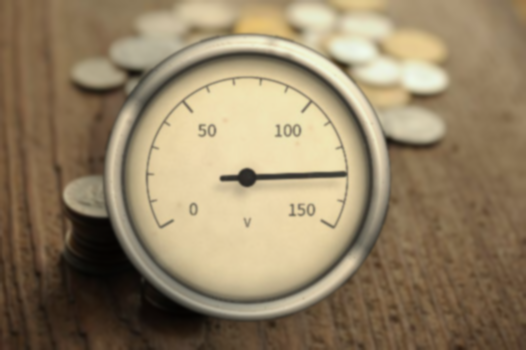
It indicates 130 V
